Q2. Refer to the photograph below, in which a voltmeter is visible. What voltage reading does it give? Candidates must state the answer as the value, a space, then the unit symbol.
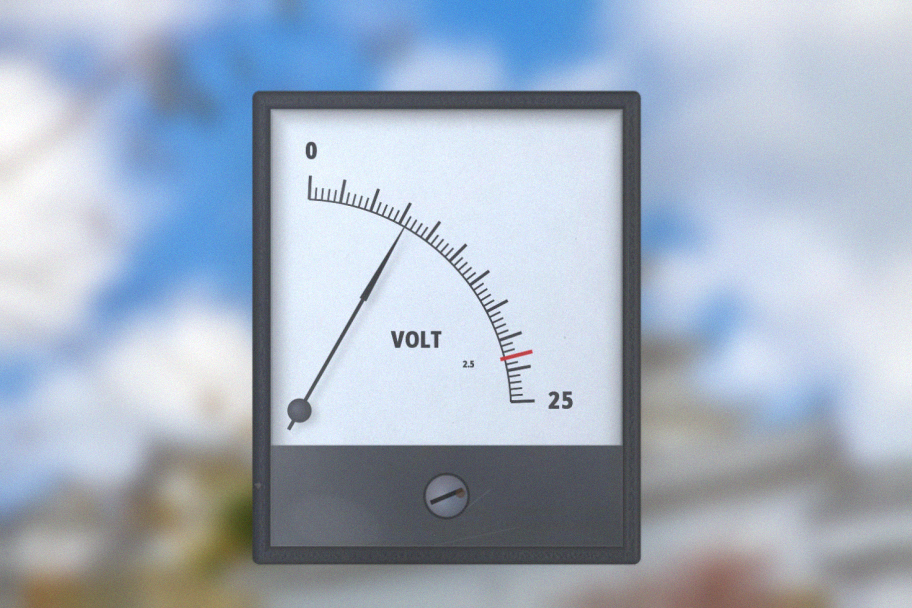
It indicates 8 V
